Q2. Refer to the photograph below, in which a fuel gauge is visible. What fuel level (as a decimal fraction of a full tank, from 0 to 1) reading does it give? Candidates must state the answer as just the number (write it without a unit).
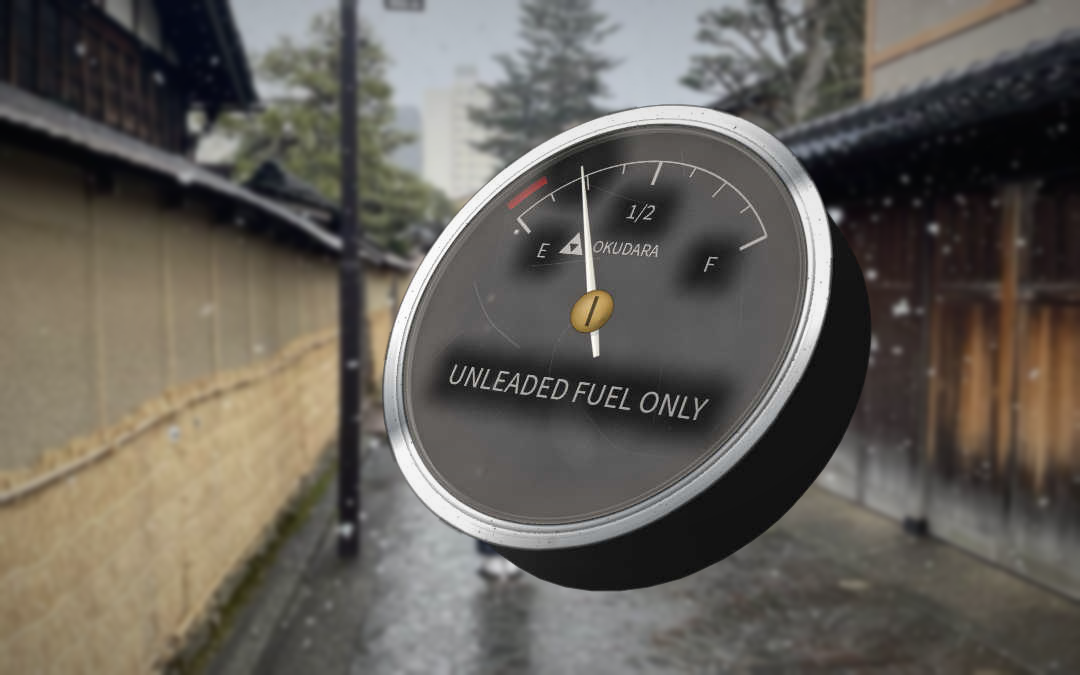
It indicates 0.25
